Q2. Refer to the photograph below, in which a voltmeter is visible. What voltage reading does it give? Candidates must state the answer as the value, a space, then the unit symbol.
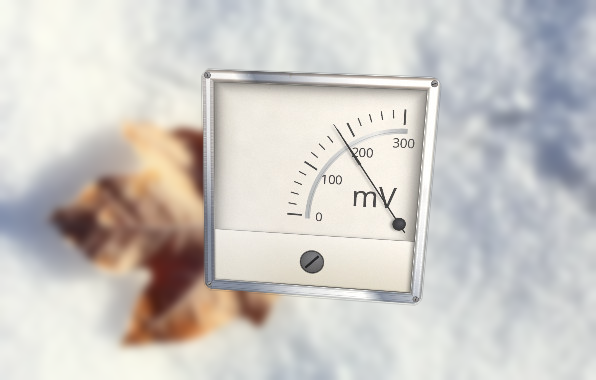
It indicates 180 mV
